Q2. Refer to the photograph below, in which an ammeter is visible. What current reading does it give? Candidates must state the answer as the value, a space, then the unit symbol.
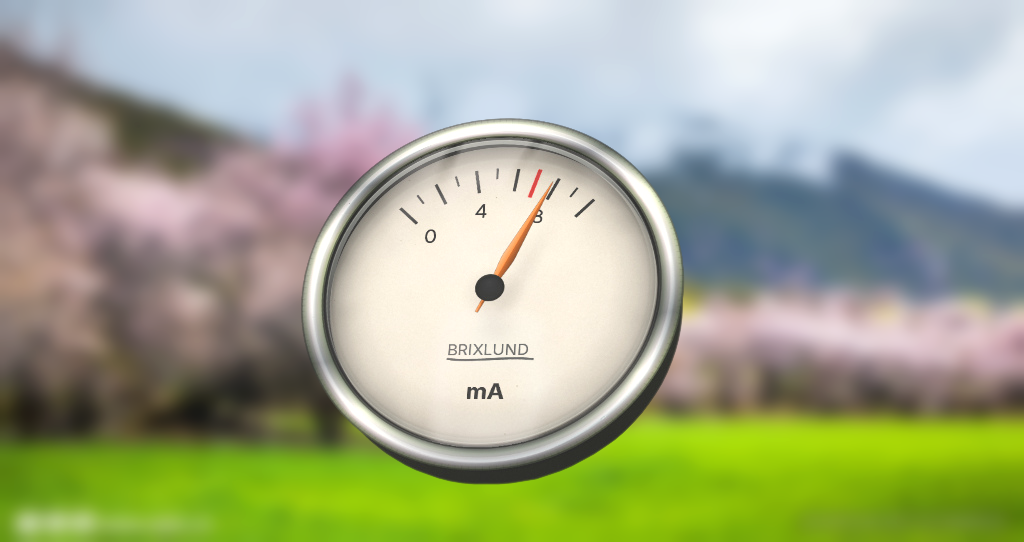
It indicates 8 mA
